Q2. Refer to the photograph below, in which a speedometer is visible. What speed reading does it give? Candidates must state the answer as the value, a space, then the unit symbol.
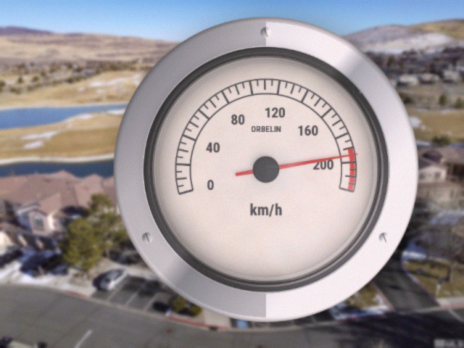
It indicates 195 km/h
